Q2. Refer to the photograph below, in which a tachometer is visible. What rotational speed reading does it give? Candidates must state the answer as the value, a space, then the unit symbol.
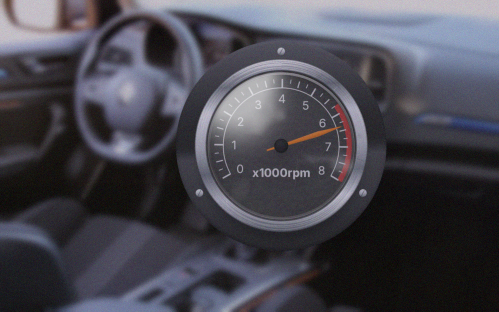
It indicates 6375 rpm
